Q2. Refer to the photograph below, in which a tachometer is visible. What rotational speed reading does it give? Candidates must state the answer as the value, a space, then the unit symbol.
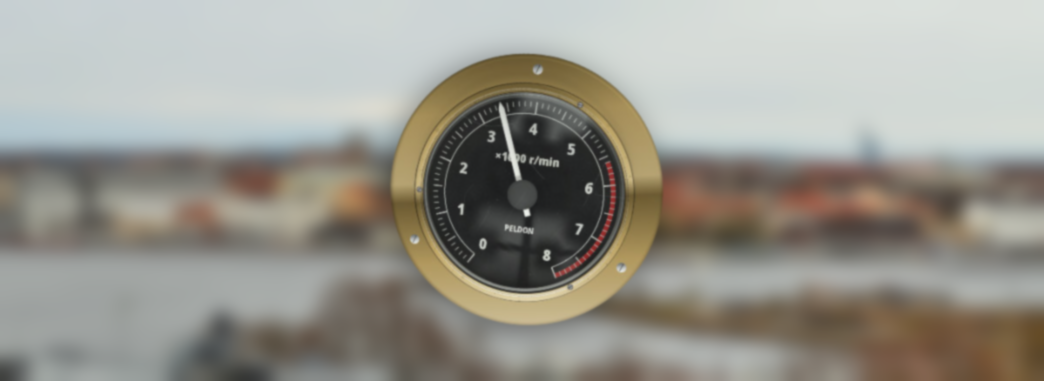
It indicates 3400 rpm
